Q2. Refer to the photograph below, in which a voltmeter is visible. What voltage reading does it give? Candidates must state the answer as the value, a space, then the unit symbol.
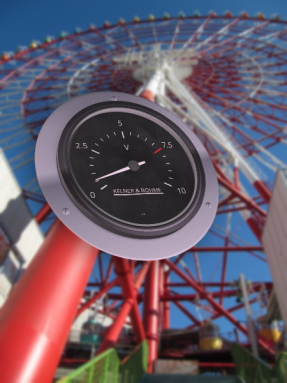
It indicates 0.5 V
